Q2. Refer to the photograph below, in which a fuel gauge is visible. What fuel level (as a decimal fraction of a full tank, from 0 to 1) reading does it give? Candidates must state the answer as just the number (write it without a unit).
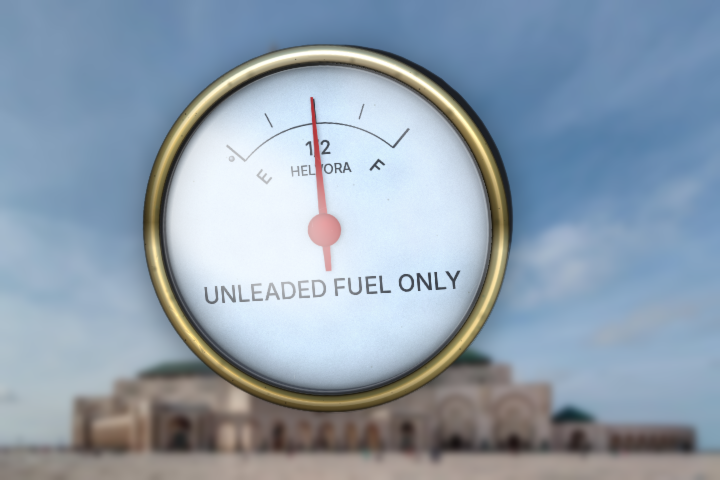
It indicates 0.5
